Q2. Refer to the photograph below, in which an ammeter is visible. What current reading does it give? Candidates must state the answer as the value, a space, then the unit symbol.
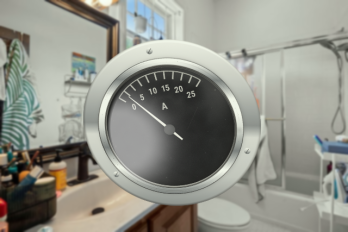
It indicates 2.5 A
